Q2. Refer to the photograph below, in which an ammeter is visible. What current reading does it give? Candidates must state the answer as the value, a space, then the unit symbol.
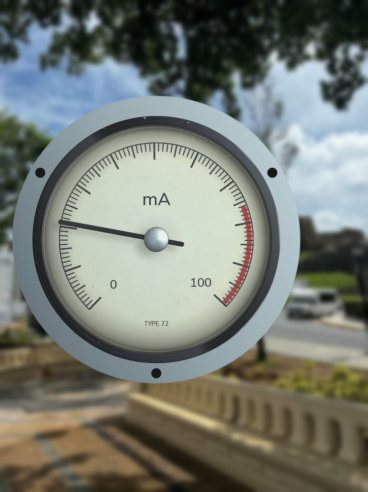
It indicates 21 mA
